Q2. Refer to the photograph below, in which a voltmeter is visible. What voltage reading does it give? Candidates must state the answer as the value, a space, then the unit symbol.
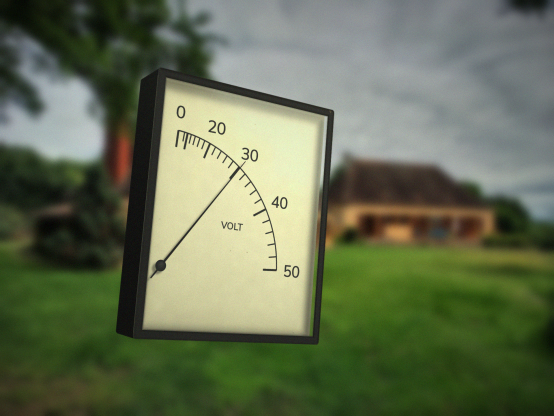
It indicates 30 V
